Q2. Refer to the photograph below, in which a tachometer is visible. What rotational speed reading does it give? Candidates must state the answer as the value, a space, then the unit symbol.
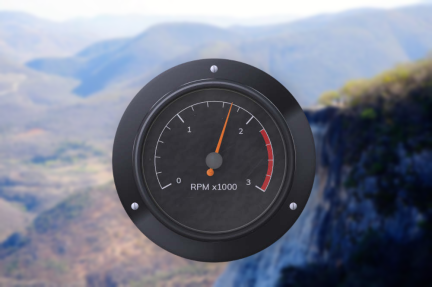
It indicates 1700 rpm
